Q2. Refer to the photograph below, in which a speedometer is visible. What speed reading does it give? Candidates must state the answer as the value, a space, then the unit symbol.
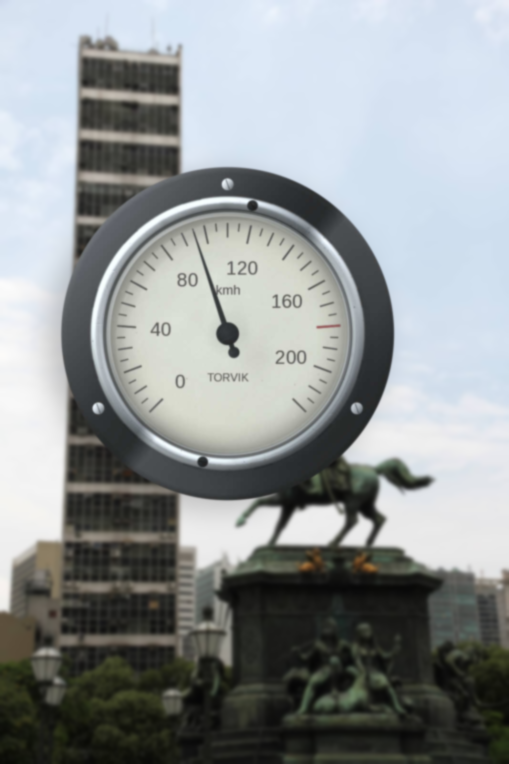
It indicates 95 km/h
